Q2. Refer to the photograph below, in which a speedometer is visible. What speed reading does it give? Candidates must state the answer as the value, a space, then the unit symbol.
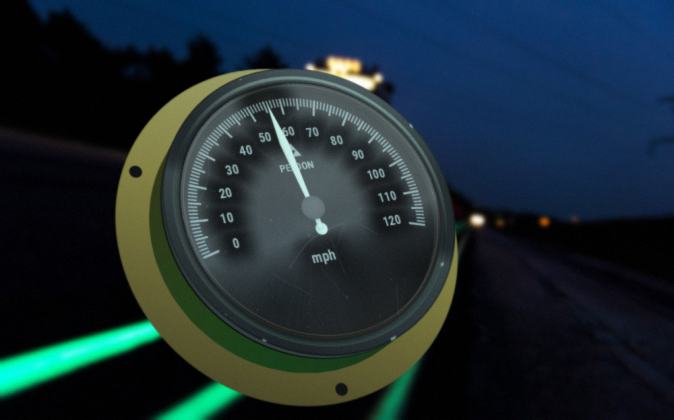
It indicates 55 mph
